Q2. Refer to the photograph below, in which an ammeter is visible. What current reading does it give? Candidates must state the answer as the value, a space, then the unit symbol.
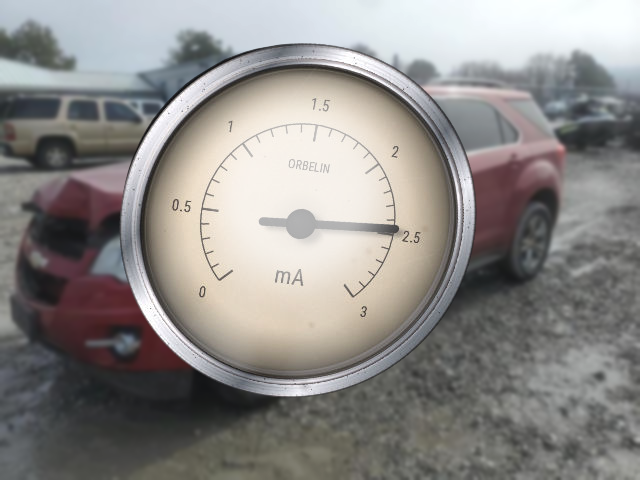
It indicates 2.45 mA
